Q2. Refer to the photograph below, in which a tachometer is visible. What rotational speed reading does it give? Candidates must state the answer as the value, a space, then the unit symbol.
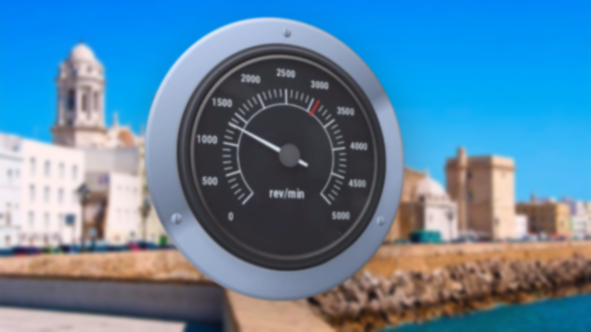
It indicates 1300 rpm
